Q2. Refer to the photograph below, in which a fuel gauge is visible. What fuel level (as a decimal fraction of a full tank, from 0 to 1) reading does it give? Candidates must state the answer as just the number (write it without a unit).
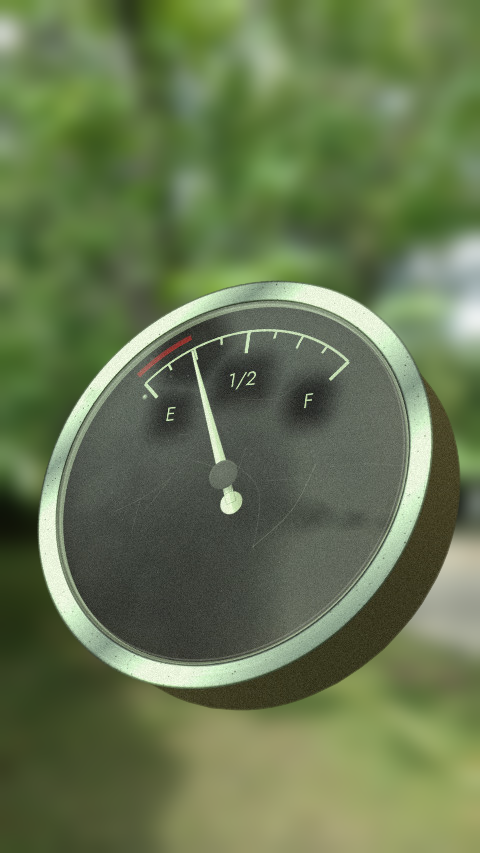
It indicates 0.25
